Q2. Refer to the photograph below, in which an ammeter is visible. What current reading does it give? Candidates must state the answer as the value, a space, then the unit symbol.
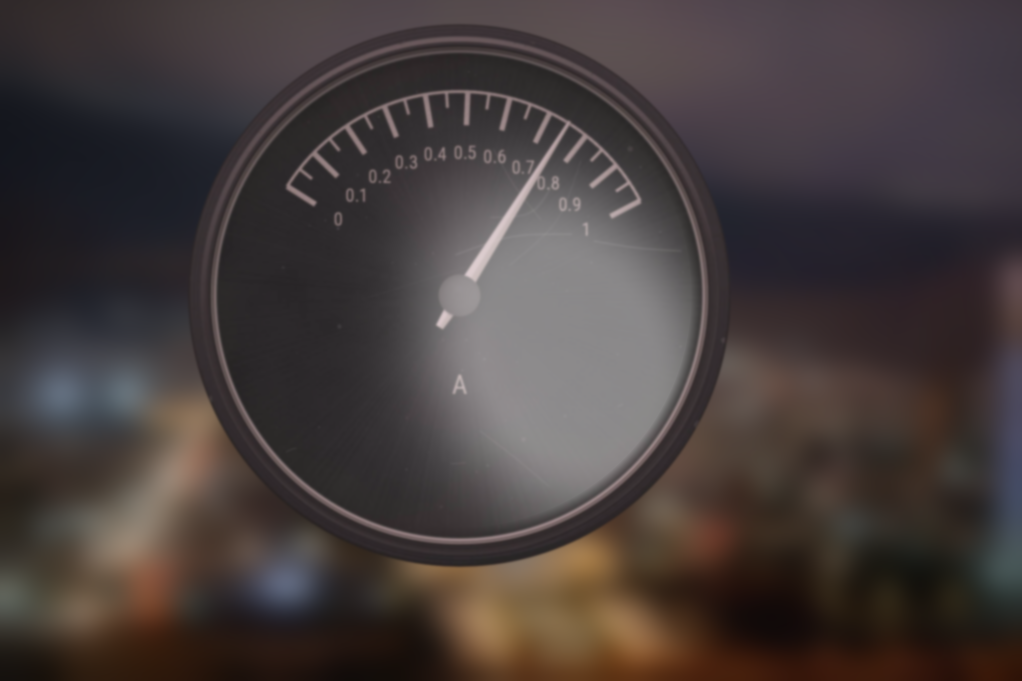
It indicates 0.75 A
